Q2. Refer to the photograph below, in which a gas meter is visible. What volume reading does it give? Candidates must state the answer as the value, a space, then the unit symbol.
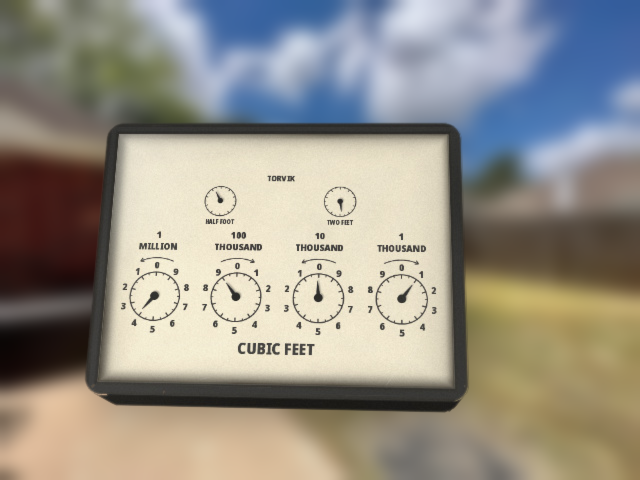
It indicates 390100 ft³
